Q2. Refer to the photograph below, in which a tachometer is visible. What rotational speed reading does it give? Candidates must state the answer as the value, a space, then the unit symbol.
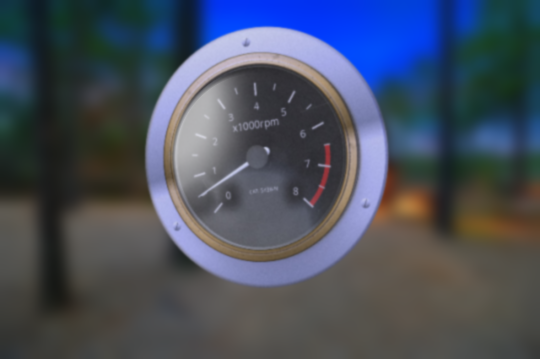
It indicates 500 rpm
